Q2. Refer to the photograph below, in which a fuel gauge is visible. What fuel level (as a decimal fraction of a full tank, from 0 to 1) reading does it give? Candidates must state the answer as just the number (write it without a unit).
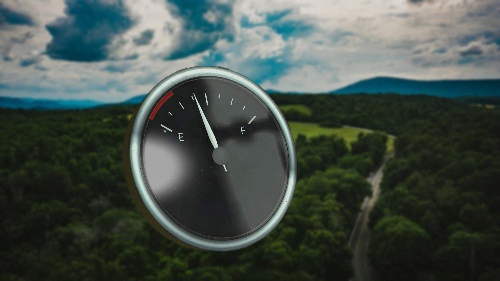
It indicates 0.375
